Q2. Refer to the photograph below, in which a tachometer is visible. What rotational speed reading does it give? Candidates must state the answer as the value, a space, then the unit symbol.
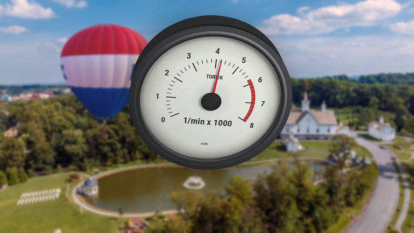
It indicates 4200 rpm
